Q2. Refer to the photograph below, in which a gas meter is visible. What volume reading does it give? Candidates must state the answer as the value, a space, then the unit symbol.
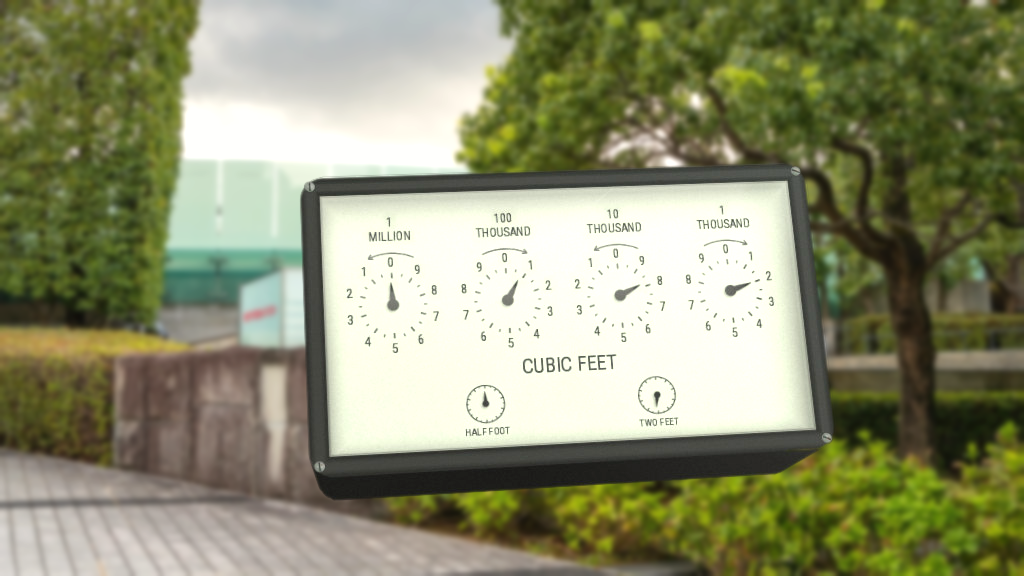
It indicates 8200 ft³
